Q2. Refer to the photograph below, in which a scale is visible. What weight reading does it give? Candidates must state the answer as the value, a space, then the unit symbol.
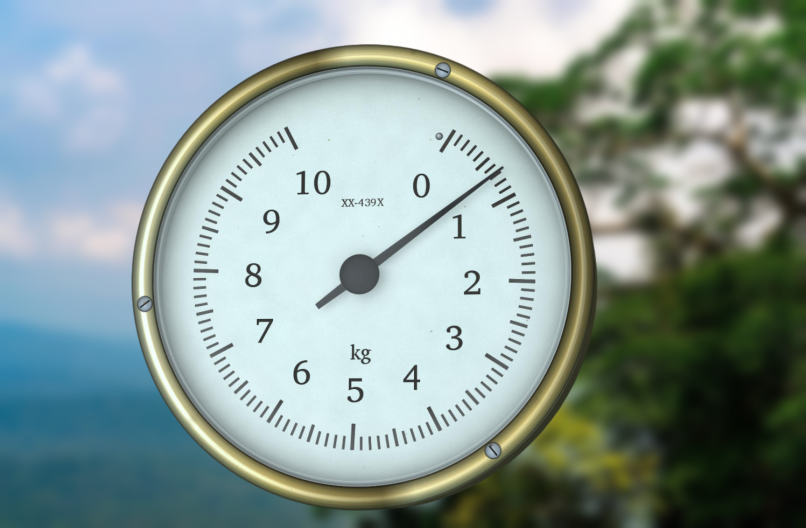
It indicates 0.7 kg
